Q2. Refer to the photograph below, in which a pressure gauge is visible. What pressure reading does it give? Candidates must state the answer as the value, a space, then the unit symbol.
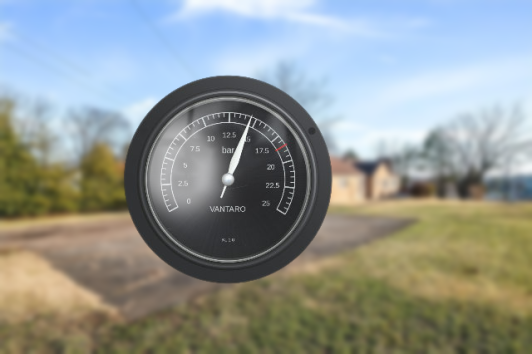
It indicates 14.5 bar
